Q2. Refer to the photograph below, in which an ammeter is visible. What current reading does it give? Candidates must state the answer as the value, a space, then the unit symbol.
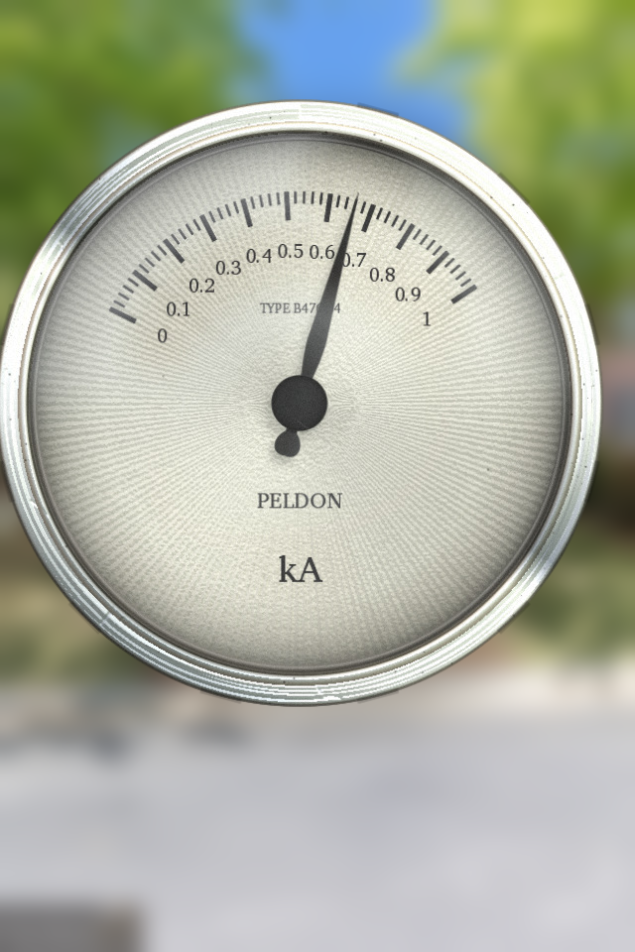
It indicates 0.66 kA
